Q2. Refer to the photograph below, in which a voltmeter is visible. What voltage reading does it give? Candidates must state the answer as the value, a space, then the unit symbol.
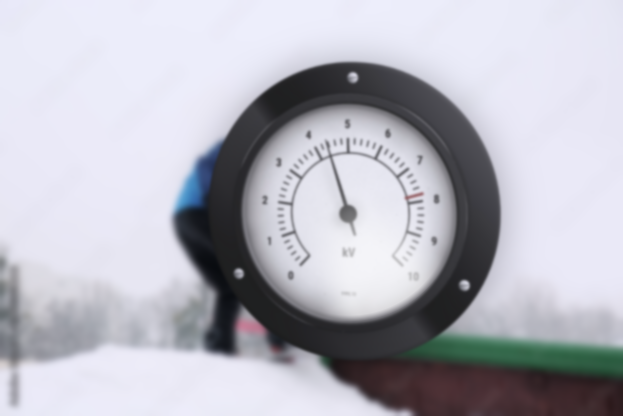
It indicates 4.4 kV
